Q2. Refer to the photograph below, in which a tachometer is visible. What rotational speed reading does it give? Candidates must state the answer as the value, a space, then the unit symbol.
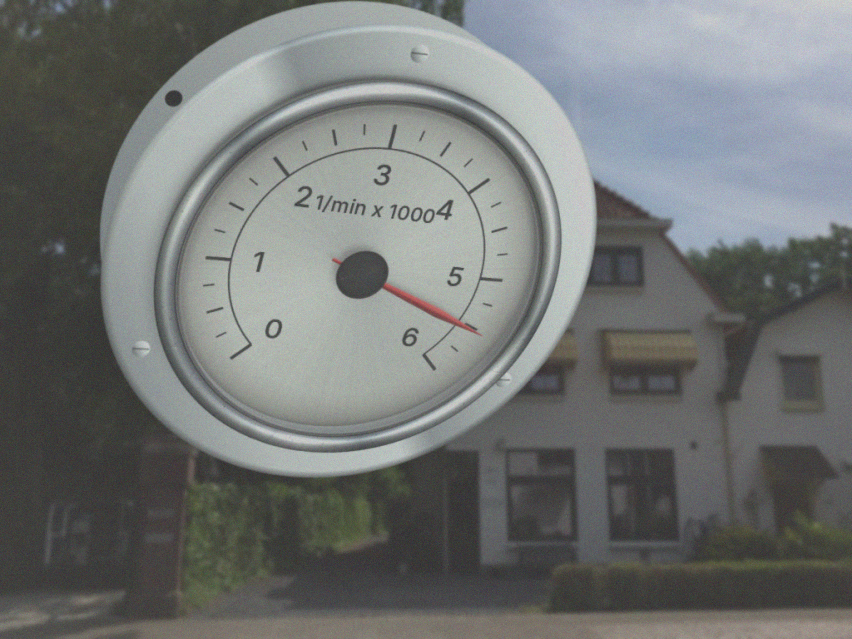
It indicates 5500 rpm
